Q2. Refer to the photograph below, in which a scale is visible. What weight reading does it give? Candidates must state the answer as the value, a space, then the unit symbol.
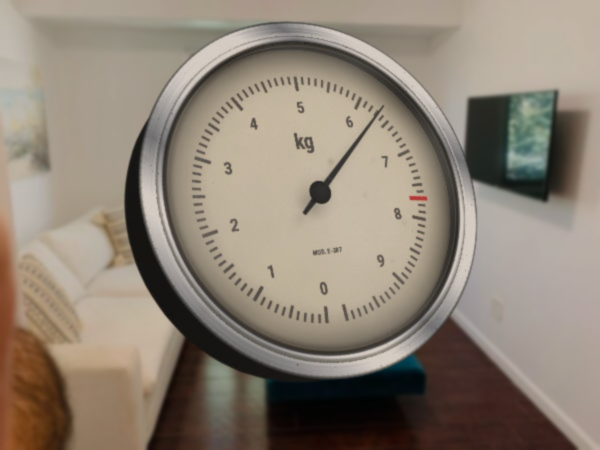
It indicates 6.3 kg
